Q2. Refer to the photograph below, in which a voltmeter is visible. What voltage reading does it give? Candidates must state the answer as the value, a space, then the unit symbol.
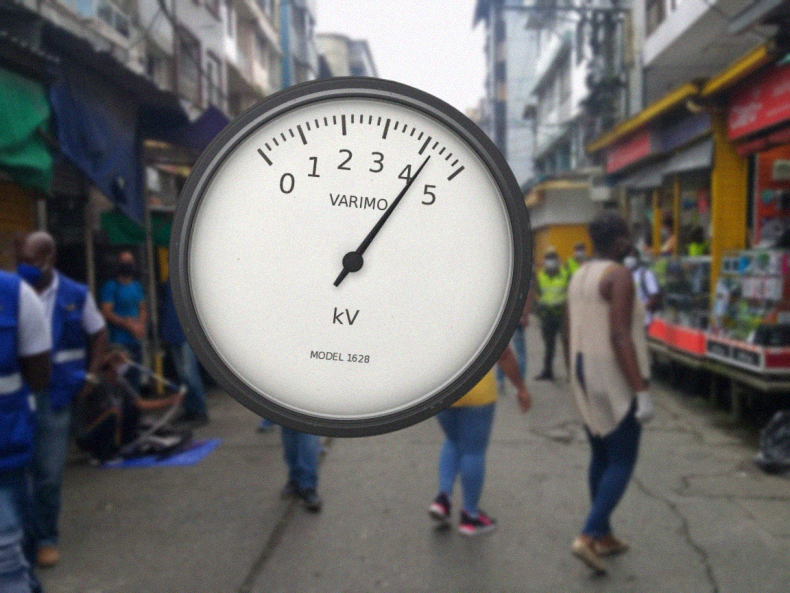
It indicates 4.2 kV
